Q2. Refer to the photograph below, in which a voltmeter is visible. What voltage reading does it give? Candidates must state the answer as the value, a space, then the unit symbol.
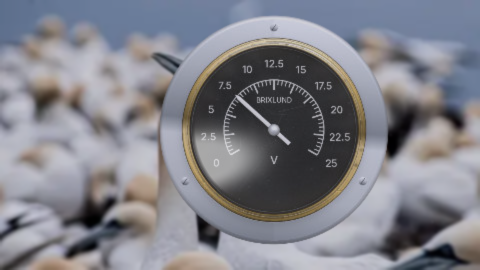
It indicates 7.5 V
